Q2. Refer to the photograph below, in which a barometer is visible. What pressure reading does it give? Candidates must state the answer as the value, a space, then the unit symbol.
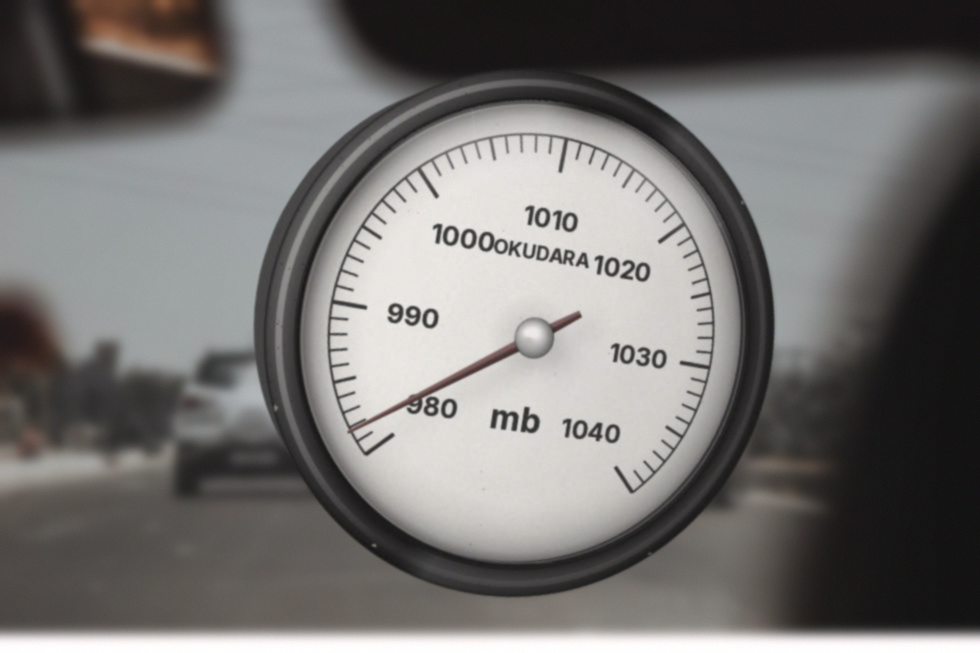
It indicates 982 mbar
